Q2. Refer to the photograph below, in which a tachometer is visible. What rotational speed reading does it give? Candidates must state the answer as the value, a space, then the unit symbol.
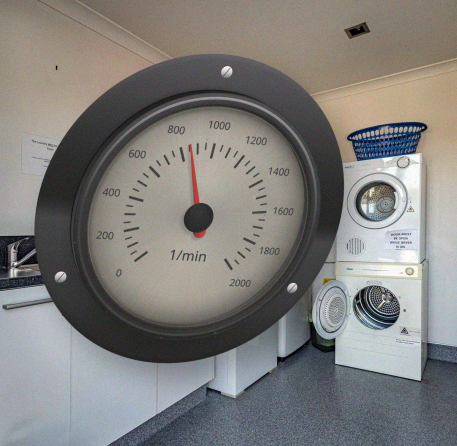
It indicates 850 rpm
